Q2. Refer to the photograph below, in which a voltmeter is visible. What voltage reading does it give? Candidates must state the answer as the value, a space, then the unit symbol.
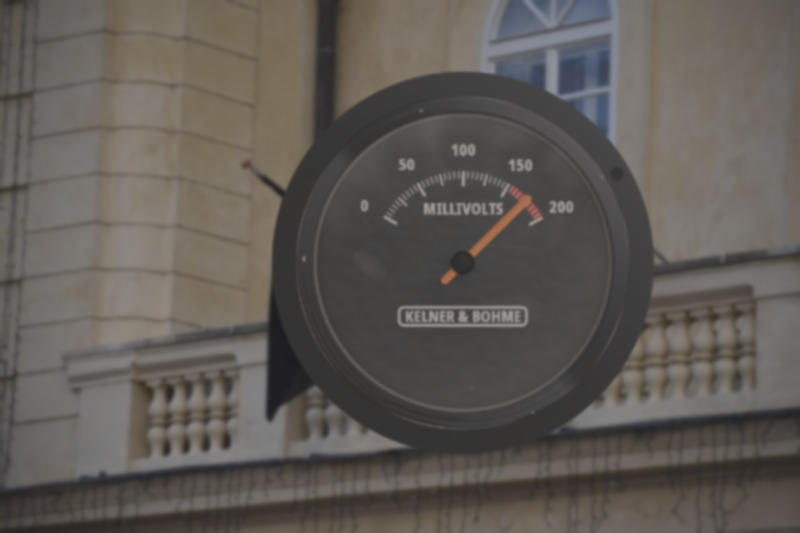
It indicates 175 mV
